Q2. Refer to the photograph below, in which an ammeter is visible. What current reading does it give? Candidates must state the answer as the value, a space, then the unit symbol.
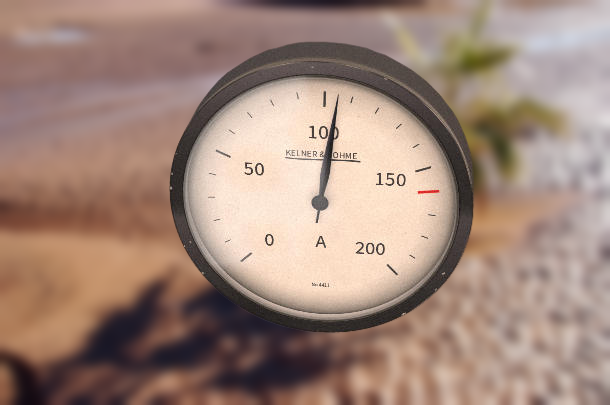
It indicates 105 A
